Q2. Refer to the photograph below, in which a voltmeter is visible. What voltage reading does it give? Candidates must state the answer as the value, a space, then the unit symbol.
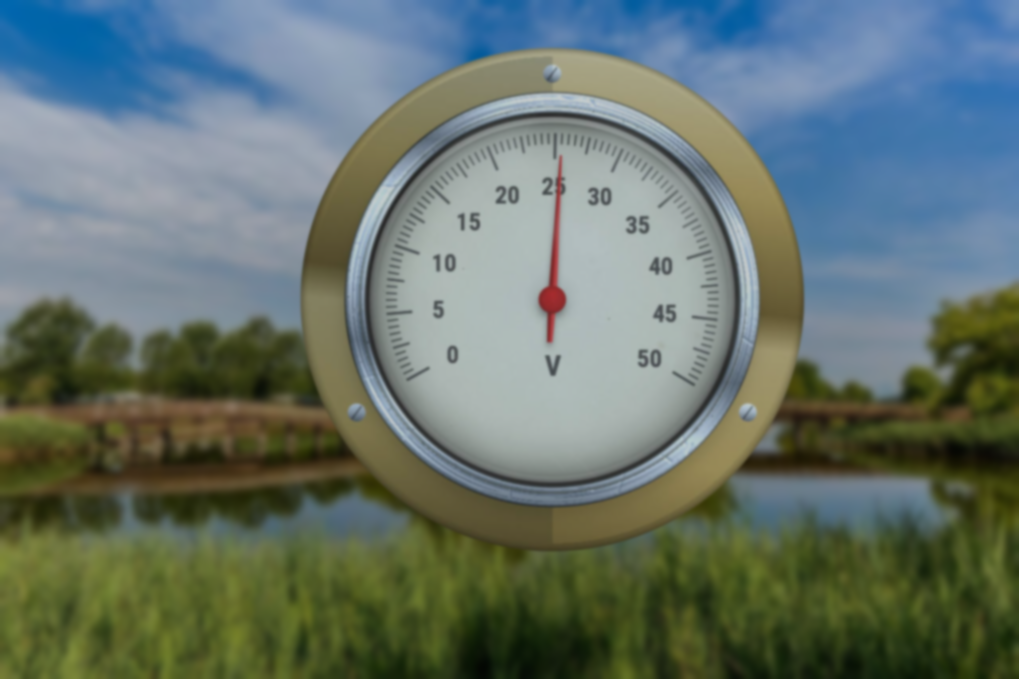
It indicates 25.5 V
